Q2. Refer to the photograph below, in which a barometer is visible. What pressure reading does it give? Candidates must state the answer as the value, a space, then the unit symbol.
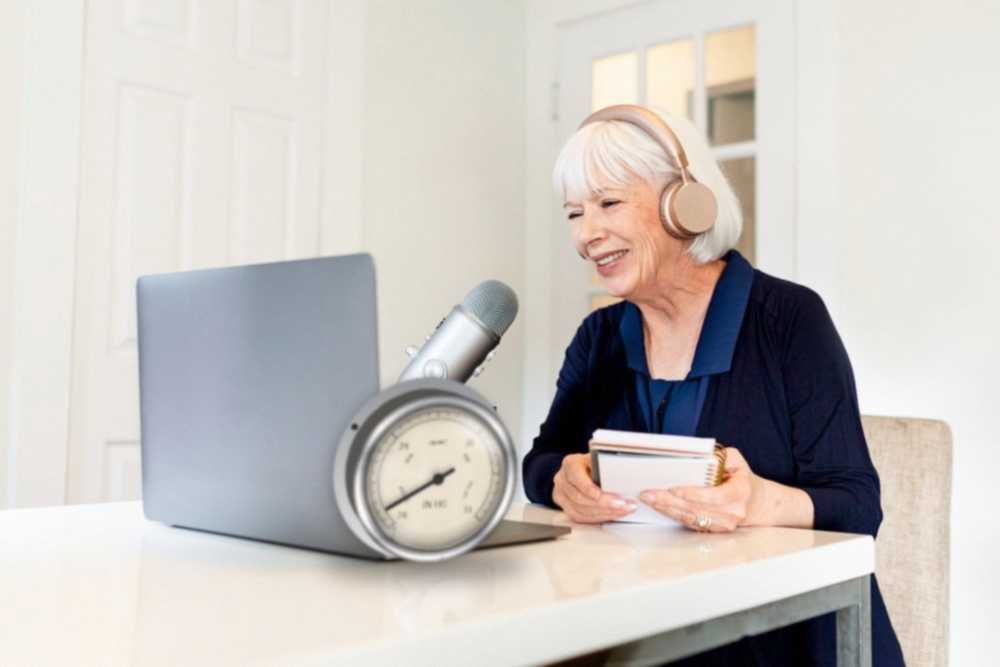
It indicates 28.2 inHg
